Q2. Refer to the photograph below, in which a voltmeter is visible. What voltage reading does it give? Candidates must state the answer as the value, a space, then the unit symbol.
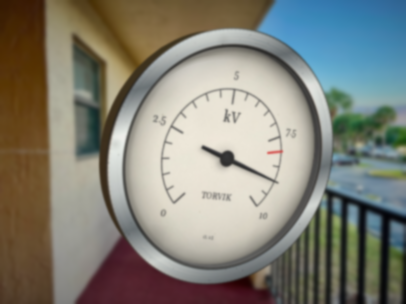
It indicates 9 kV
